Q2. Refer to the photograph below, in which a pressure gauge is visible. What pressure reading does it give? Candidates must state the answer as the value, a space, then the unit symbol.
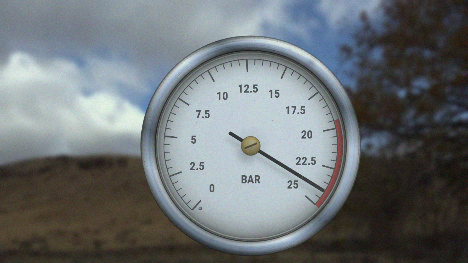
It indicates 24 bar
